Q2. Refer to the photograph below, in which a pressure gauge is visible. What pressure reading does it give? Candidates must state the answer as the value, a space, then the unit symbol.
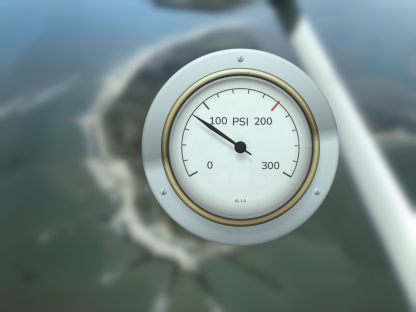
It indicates 80 psi
